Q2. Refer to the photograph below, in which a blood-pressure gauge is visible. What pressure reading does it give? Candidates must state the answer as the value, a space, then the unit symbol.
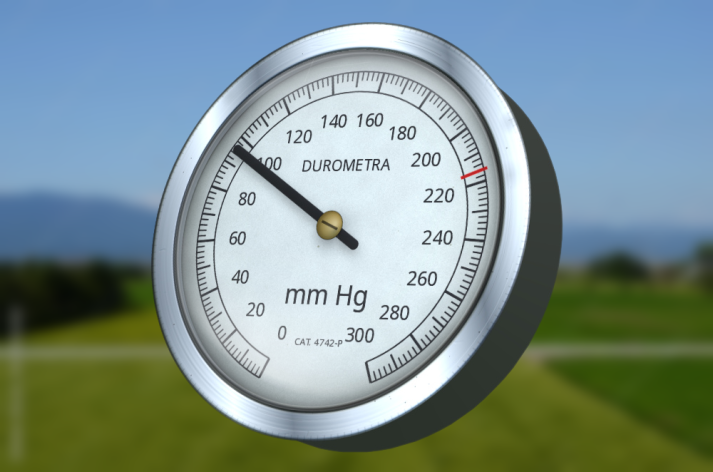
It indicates 96 mmHg
